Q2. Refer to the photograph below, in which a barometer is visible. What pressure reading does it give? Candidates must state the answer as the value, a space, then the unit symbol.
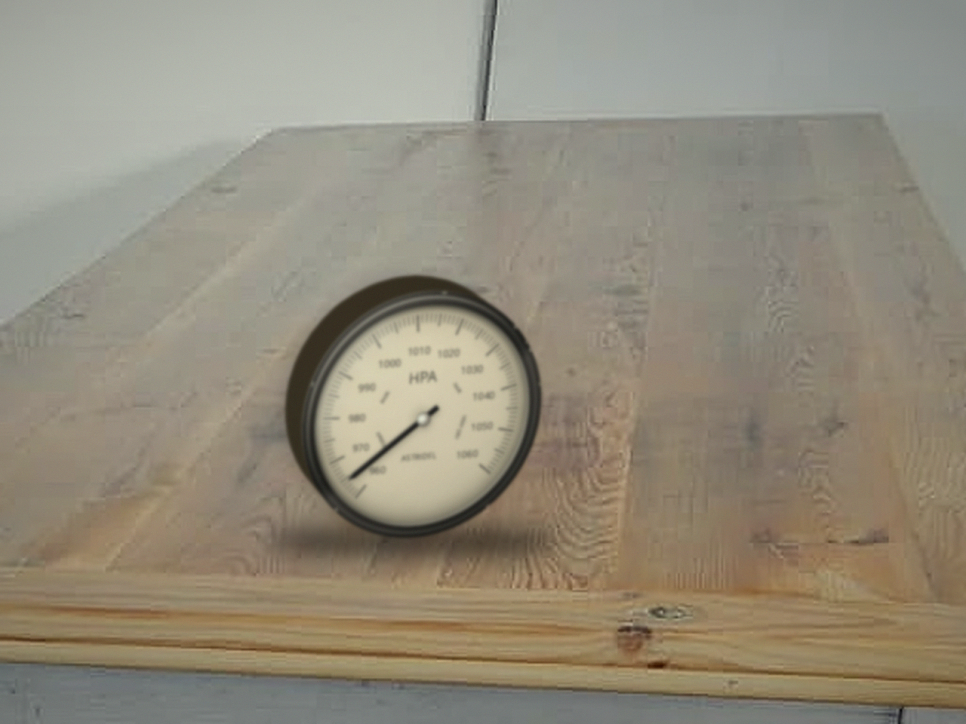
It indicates 965 hPa
